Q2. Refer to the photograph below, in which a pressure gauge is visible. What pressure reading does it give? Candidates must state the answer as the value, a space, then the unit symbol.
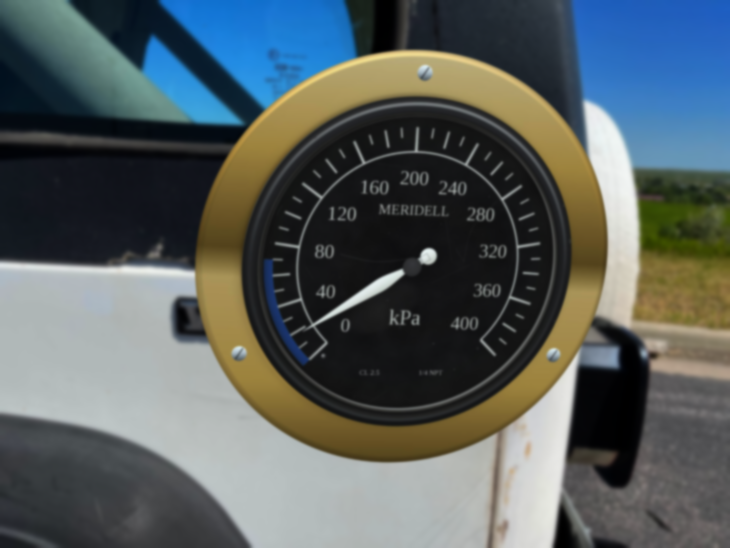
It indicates 20 kPa
